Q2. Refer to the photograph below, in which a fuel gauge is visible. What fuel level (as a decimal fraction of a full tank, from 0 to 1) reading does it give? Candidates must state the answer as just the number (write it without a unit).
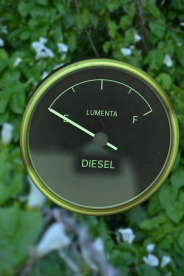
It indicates 0
